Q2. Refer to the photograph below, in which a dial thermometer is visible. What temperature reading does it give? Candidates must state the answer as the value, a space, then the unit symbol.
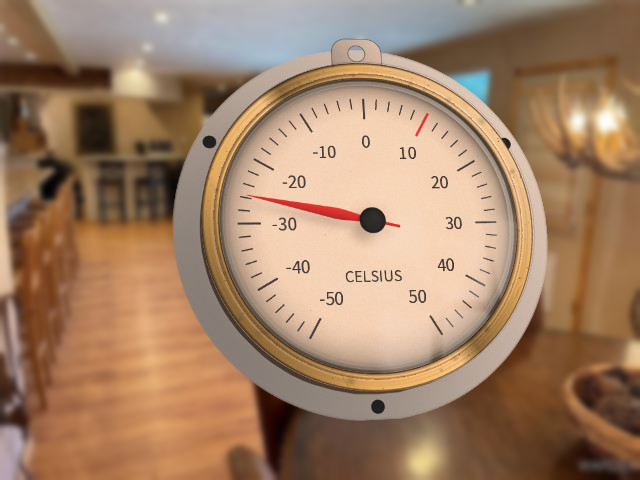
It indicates -26 °C
